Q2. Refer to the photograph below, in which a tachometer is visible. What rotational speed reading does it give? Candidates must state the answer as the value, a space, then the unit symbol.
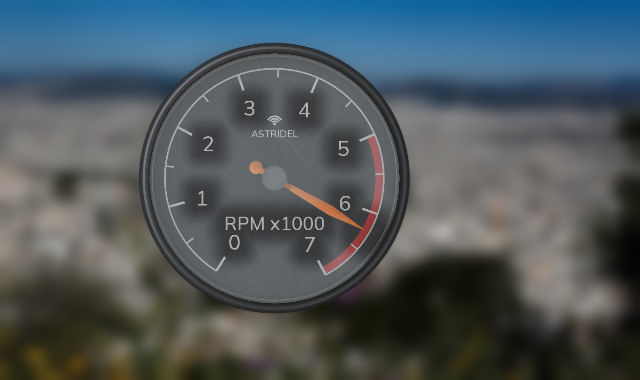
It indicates 6250 rpm
